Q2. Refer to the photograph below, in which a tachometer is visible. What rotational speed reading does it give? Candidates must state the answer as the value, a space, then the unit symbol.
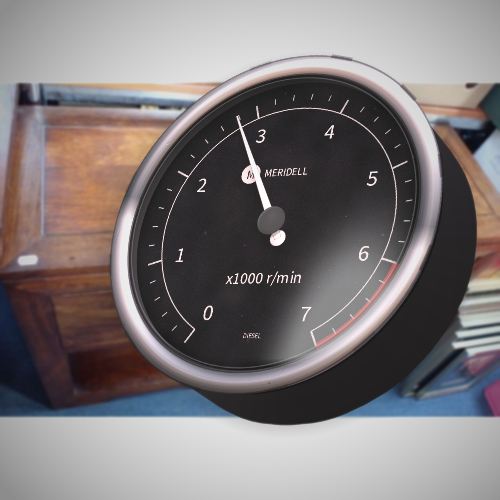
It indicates 2800 rpm
